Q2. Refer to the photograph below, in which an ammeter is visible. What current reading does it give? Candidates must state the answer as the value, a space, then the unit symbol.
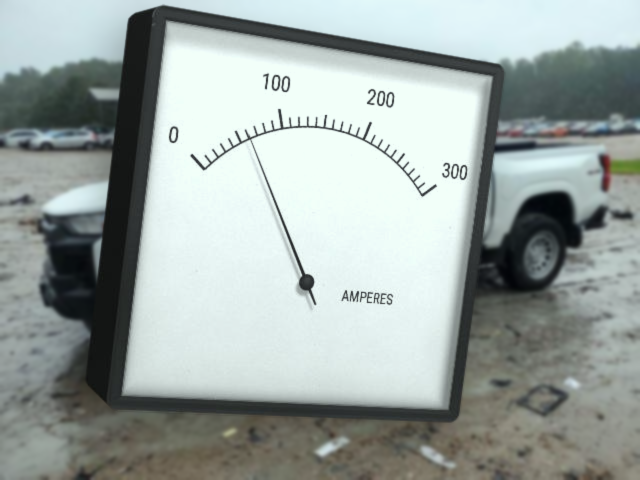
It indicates 60 A
